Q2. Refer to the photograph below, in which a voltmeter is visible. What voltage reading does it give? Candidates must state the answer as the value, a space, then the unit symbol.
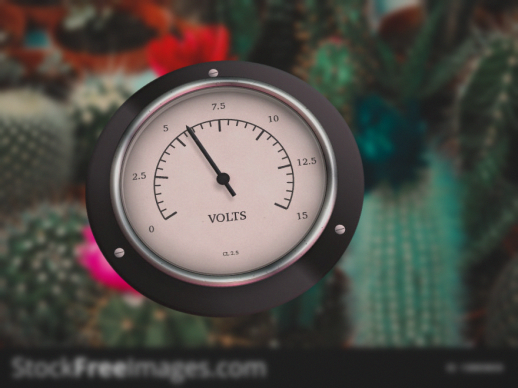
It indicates 5.75 V
